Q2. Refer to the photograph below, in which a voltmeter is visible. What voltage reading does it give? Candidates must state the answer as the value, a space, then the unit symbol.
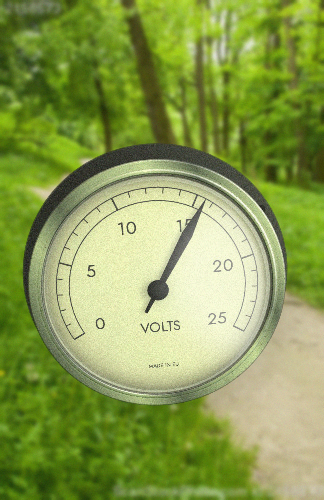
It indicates 15.5 V
